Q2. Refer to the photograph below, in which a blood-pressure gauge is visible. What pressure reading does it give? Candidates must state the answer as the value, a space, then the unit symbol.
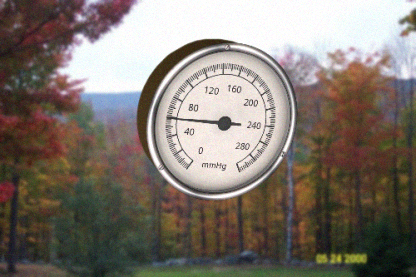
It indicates 60 mmHg
